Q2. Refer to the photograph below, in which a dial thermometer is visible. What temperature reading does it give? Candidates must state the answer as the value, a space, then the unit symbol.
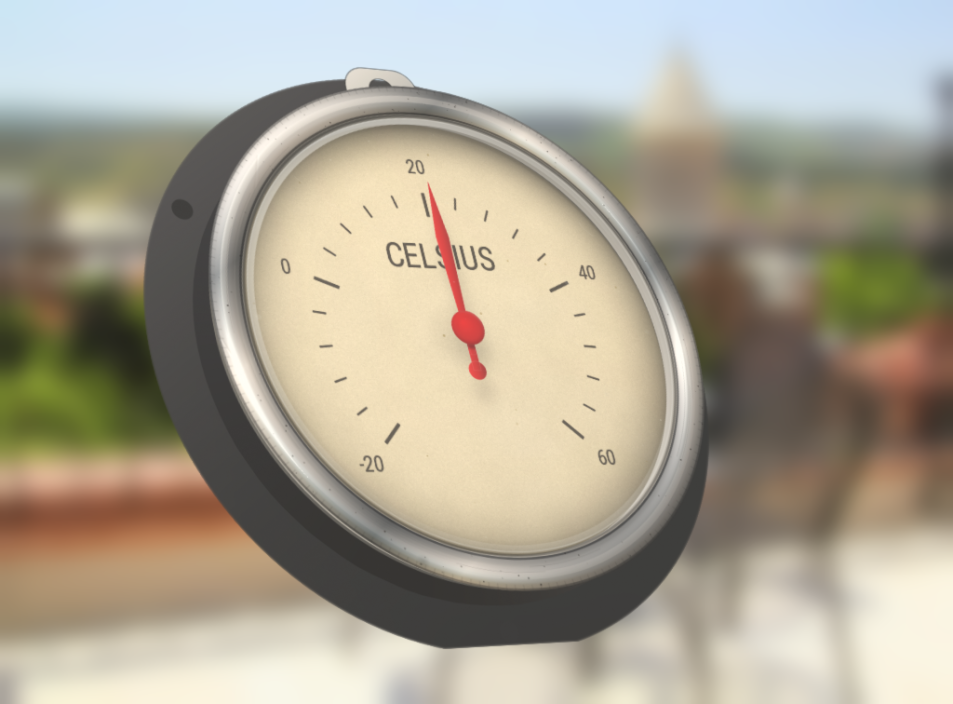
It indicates 20 °C
